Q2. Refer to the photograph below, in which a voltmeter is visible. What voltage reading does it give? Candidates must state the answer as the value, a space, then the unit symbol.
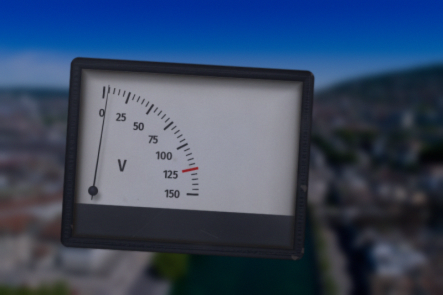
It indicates 5 V
